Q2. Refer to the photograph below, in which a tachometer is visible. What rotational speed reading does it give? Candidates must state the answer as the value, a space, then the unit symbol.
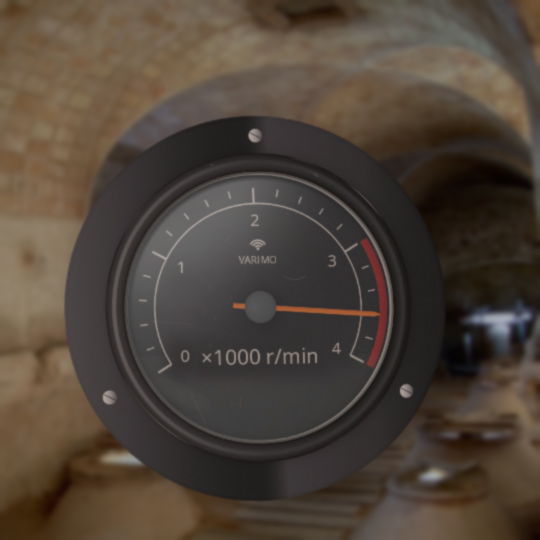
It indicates 3600 rpm
